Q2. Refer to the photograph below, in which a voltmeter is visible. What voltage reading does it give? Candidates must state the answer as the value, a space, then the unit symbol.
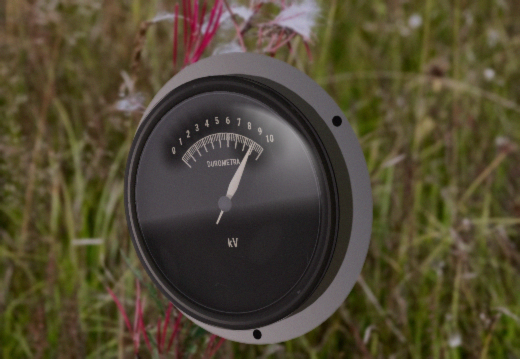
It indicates 9 kV
